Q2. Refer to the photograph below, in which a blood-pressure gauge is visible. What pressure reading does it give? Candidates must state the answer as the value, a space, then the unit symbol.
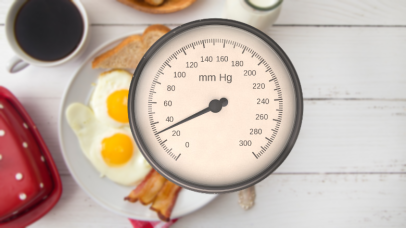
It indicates 30 mmHg
